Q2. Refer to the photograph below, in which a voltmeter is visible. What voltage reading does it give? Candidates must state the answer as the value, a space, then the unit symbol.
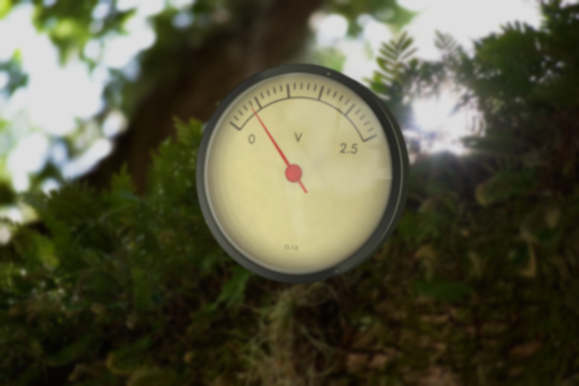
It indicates 0.4 V
